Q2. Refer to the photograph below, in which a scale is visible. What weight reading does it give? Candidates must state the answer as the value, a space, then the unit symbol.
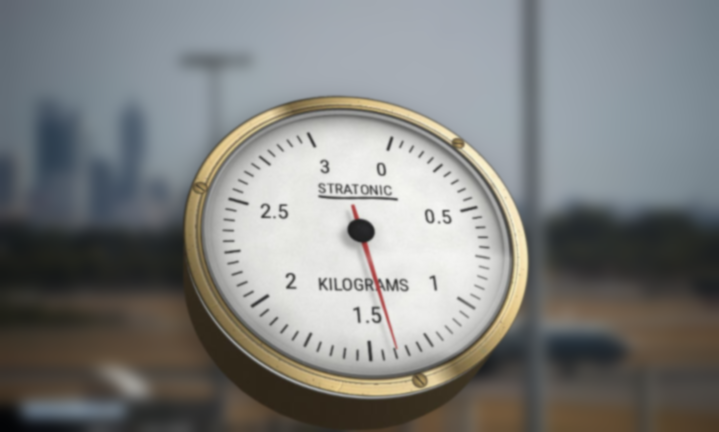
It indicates 1.4 kg
